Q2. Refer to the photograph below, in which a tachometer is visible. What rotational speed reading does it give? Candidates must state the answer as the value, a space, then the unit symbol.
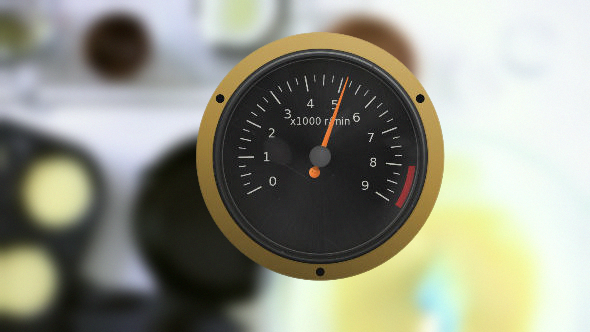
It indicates 5125 rpm
